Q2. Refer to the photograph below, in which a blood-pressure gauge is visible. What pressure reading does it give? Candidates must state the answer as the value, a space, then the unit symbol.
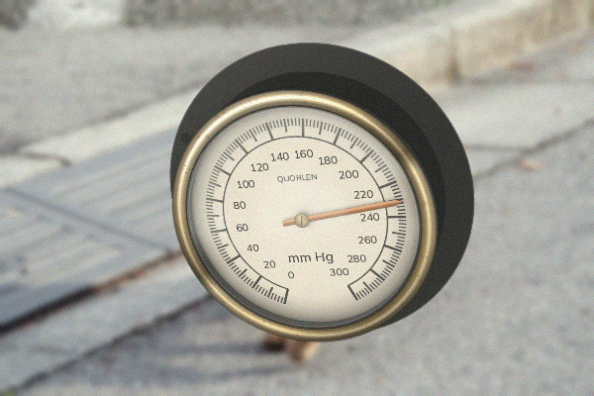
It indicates 230 mmHg
